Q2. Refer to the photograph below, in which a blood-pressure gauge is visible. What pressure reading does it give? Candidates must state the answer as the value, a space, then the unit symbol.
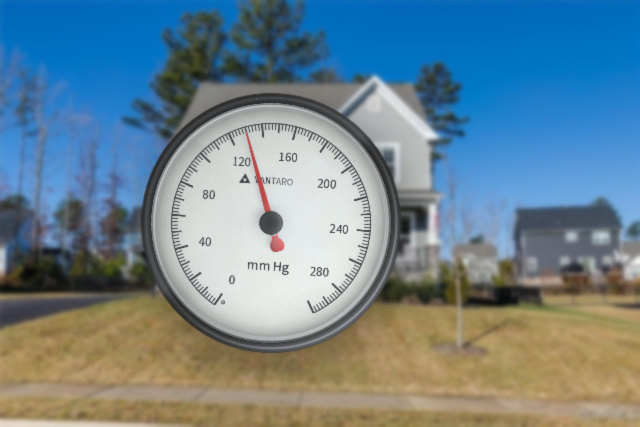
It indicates 130 mmHg
